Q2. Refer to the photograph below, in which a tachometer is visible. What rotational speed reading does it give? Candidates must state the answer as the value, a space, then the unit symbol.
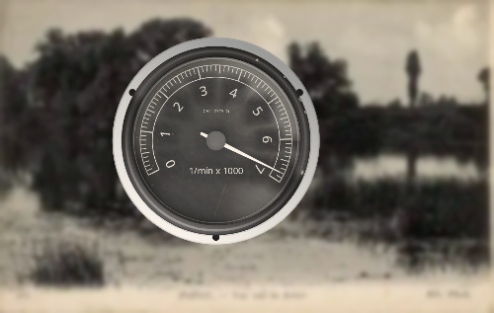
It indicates 6800 rpm
